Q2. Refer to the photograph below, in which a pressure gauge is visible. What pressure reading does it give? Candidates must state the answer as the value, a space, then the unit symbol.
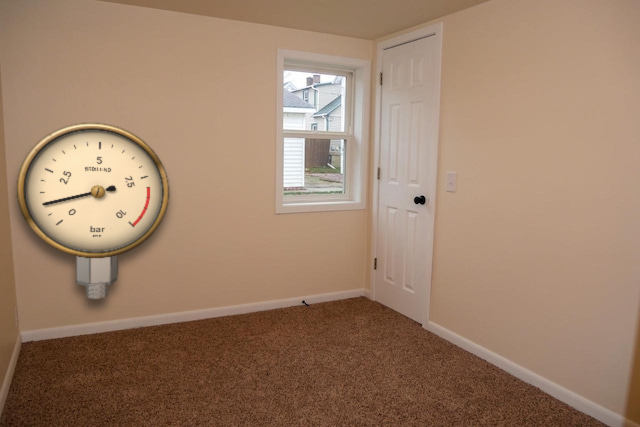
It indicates 1 bar
